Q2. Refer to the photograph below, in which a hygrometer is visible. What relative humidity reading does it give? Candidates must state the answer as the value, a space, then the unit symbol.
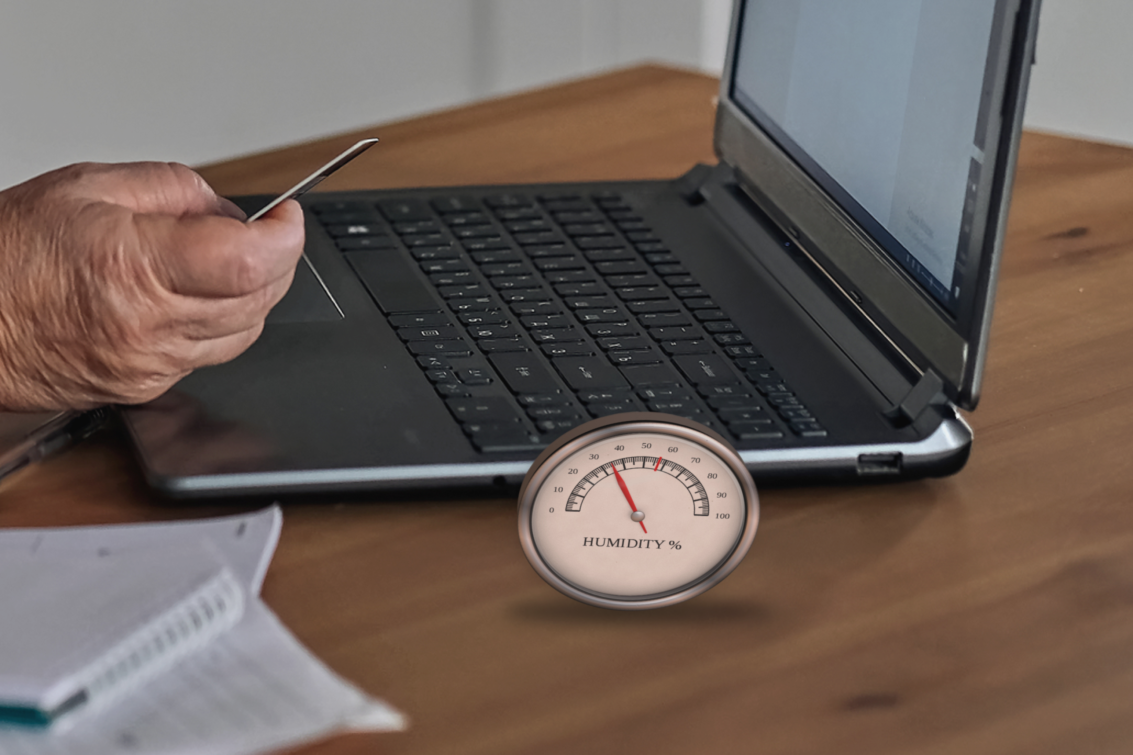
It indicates 35 %
